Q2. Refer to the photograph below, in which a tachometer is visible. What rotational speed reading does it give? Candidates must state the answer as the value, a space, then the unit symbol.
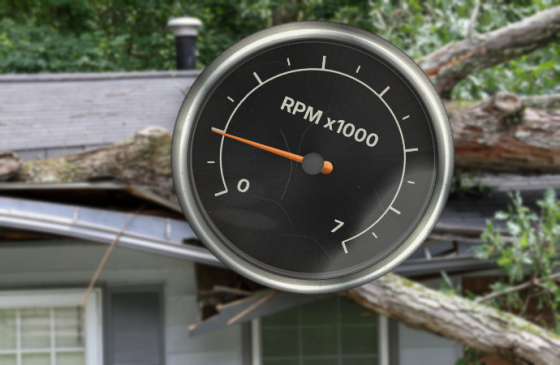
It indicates 1000 rpm
